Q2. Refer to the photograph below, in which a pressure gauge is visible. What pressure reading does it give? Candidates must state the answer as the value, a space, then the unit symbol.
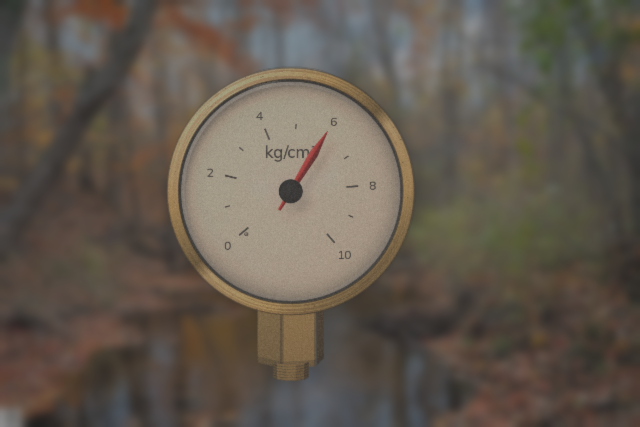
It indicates 6 kg/cm²
